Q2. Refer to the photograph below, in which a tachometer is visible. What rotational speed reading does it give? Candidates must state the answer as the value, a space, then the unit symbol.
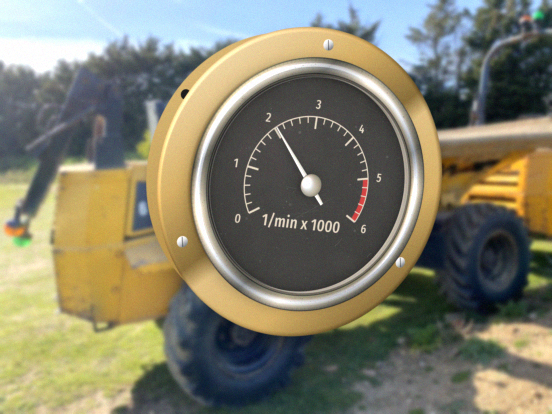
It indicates 2000 rpm
